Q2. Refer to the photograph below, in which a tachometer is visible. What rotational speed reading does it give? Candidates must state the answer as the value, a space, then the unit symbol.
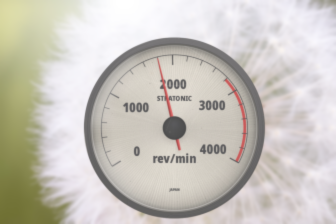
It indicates 1800 rpm
